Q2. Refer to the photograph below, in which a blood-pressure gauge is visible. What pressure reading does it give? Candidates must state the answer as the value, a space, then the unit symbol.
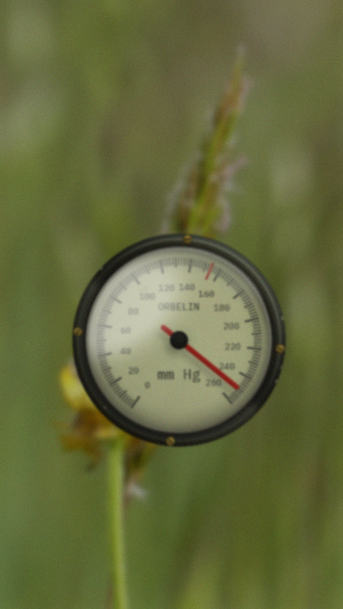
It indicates 250 mmHg
